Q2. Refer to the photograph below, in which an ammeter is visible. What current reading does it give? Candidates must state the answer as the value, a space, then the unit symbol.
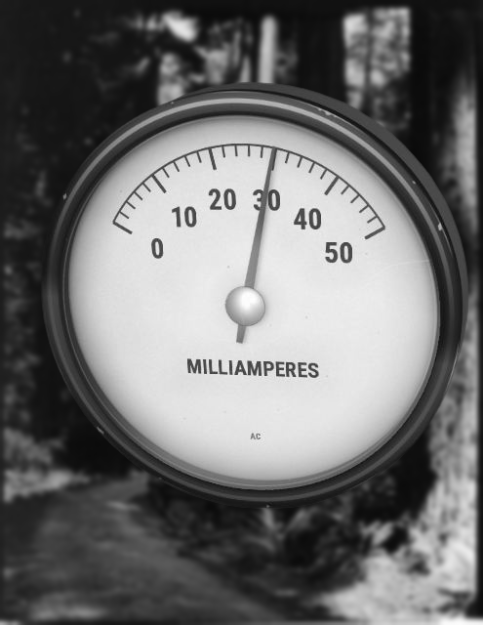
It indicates 30 mA
